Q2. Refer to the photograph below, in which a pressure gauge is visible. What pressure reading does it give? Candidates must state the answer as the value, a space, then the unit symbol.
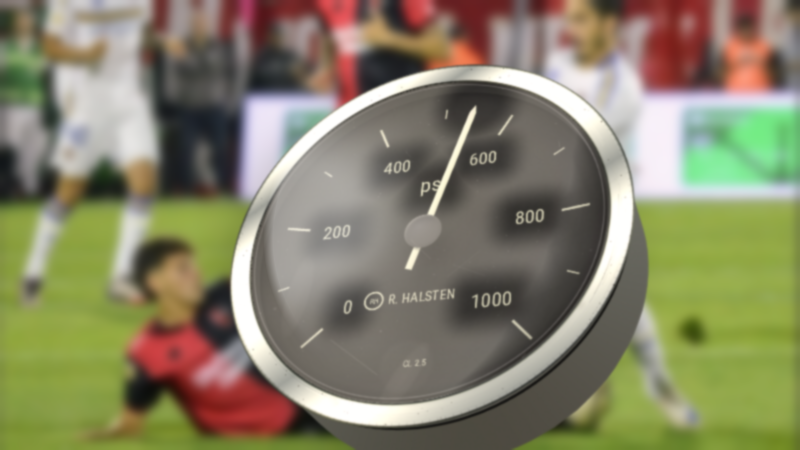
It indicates 550 psi
